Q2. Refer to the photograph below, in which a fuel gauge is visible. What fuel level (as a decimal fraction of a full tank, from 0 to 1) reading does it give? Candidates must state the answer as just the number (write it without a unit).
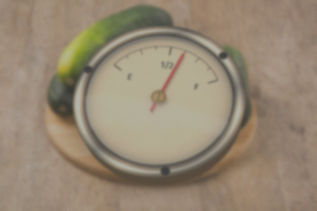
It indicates 0.625
